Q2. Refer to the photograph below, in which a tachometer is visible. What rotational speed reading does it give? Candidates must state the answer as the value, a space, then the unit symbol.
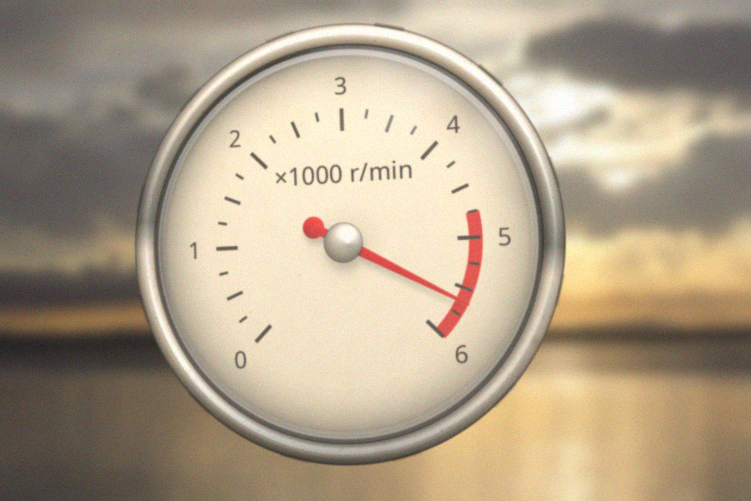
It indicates 5625 rpm
